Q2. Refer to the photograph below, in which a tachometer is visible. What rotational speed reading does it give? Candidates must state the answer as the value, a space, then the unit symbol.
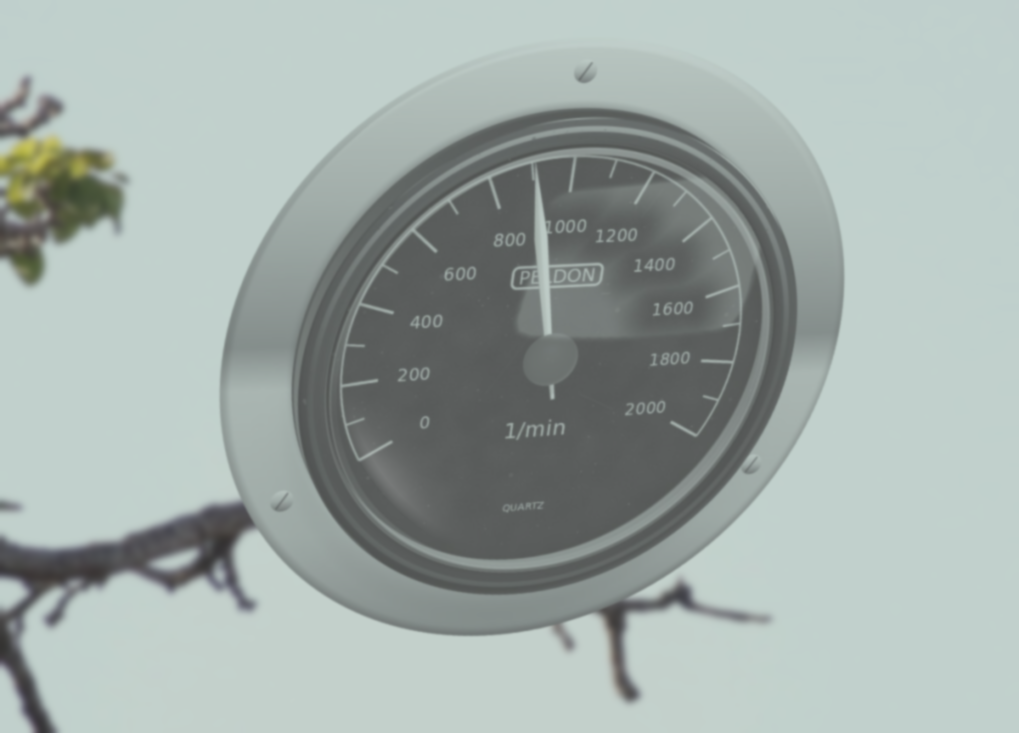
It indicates 900 rpm
